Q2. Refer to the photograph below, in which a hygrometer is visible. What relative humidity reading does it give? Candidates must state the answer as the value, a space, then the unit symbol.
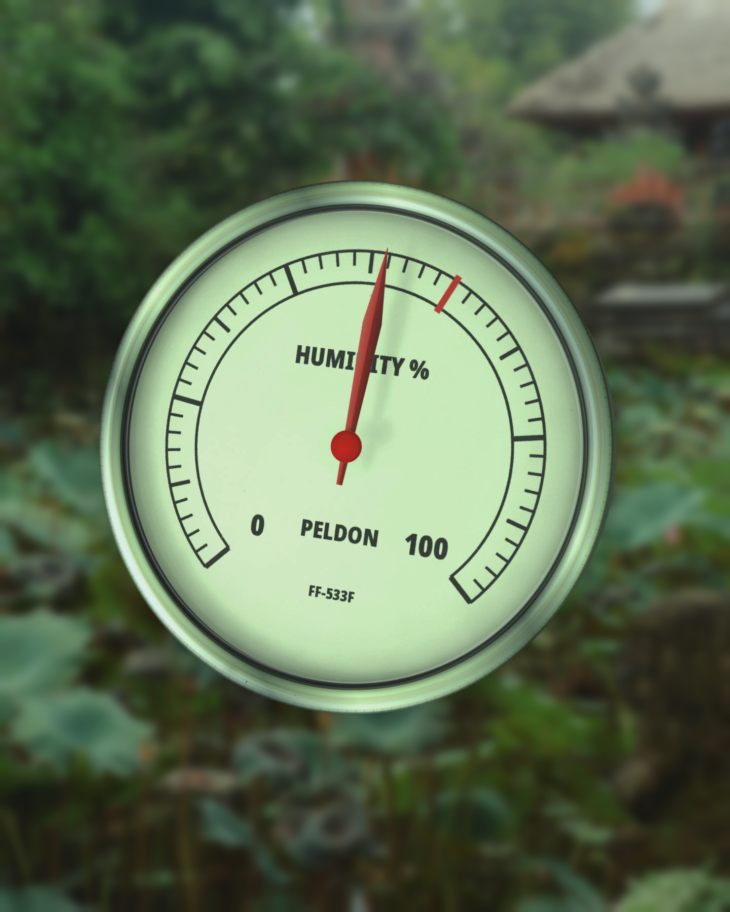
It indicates 52 %
